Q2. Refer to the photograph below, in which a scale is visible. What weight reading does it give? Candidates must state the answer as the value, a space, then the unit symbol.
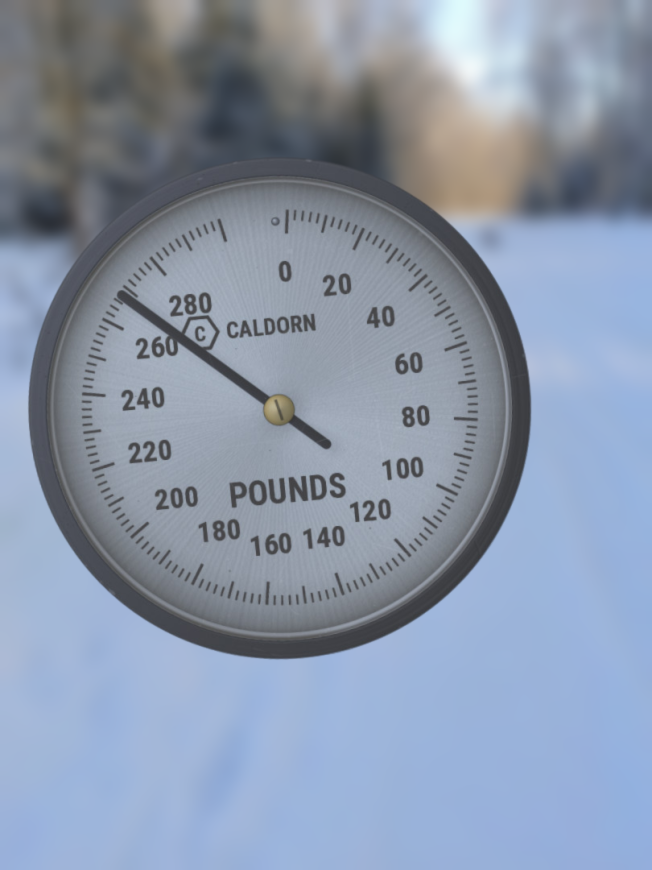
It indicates 268 lb
